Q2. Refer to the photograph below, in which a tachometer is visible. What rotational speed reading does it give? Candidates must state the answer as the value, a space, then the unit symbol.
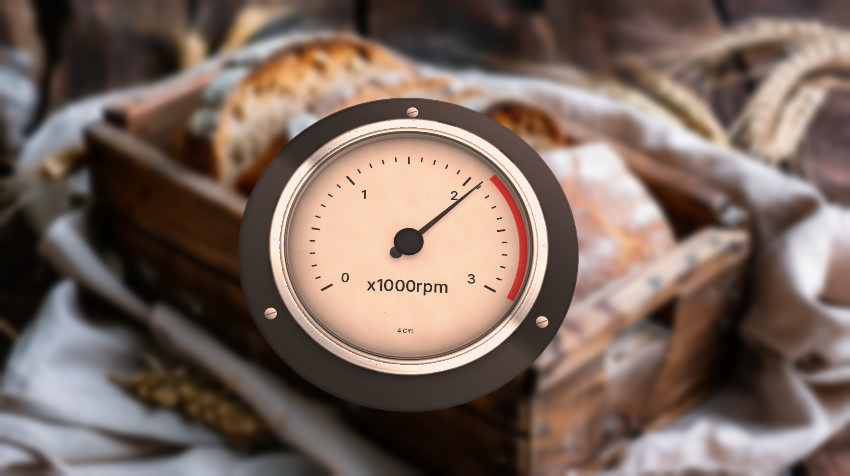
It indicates 2100 rpm
